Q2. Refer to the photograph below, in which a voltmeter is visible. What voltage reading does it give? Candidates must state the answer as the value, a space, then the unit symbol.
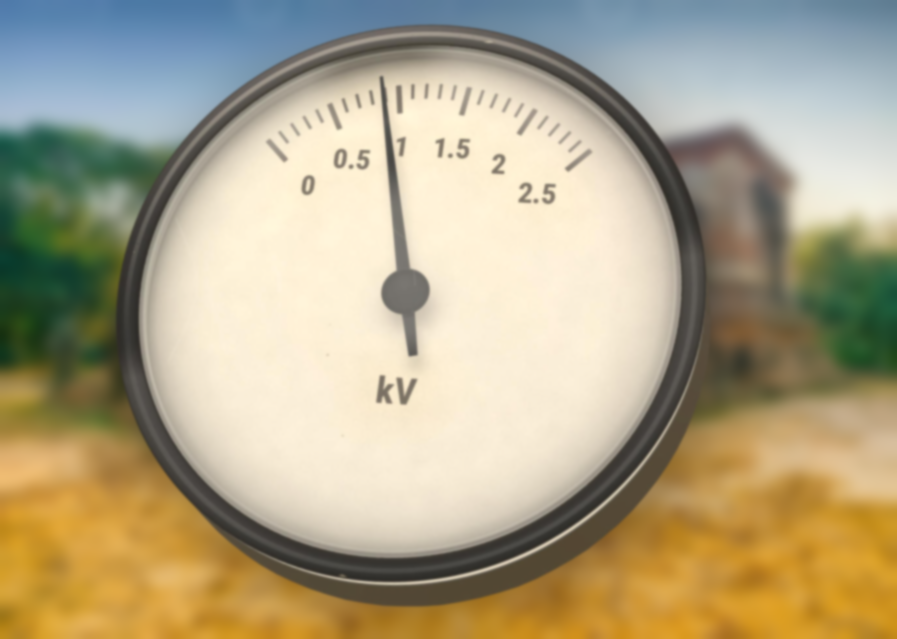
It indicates 0.9 kV
